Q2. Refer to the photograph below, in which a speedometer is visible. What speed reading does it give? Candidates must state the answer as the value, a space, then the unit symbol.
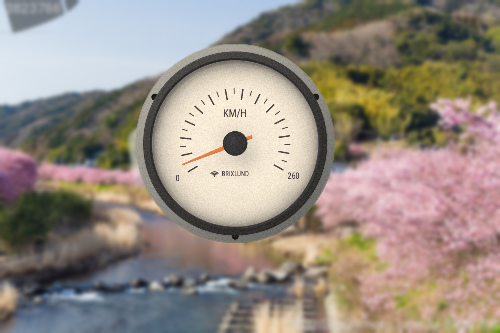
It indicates 10 km/h
